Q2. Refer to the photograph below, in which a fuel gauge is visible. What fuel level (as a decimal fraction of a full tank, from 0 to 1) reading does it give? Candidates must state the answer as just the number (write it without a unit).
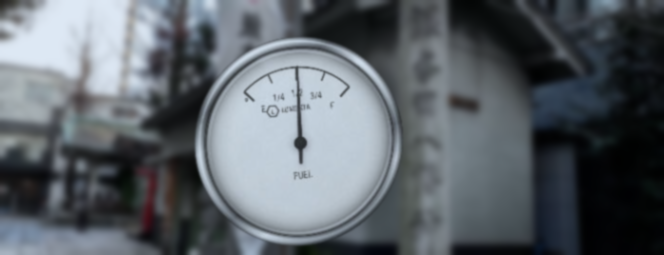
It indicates 0.5
